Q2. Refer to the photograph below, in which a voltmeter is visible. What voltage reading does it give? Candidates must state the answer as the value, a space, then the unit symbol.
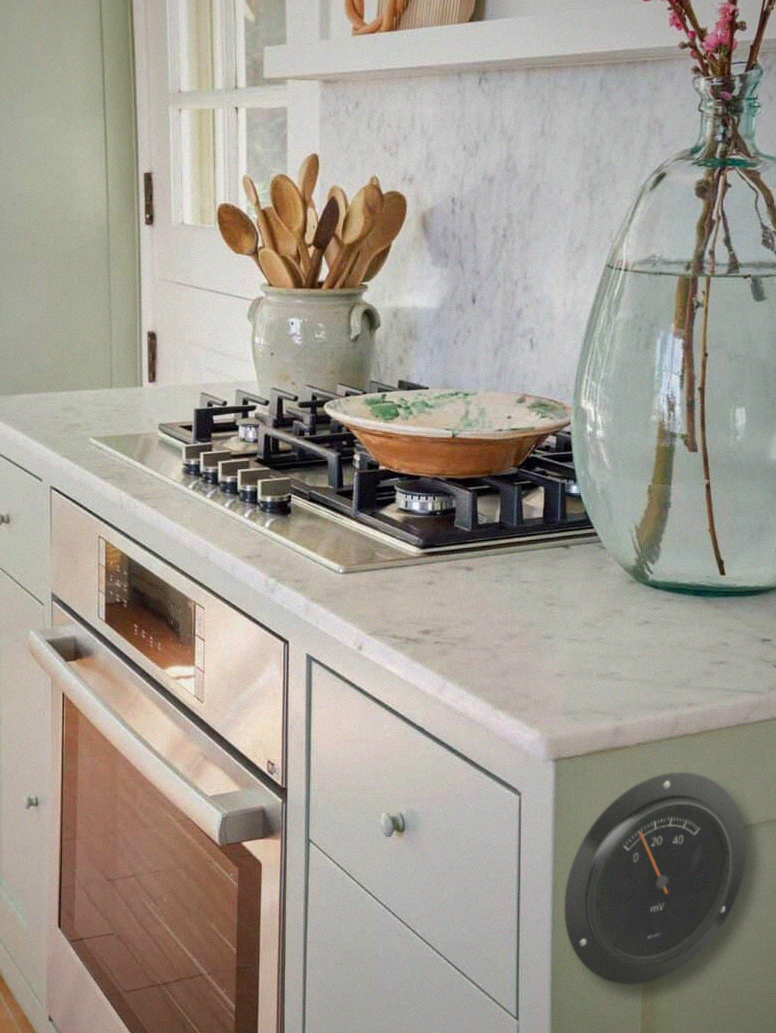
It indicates 10 mV
